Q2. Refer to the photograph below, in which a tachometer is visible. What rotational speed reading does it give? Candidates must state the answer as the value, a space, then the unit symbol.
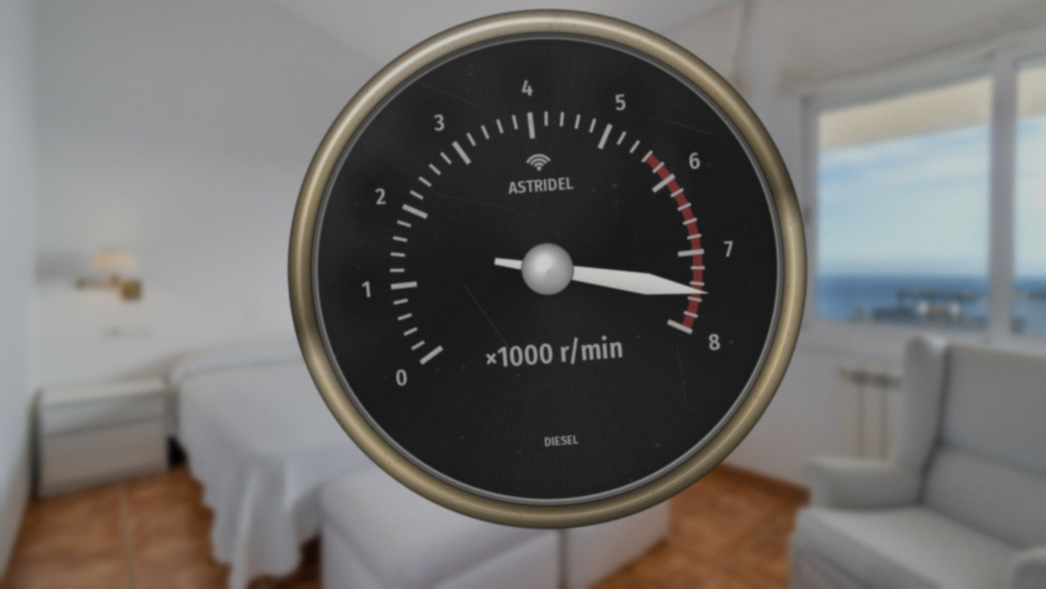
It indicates 7500 rpm
